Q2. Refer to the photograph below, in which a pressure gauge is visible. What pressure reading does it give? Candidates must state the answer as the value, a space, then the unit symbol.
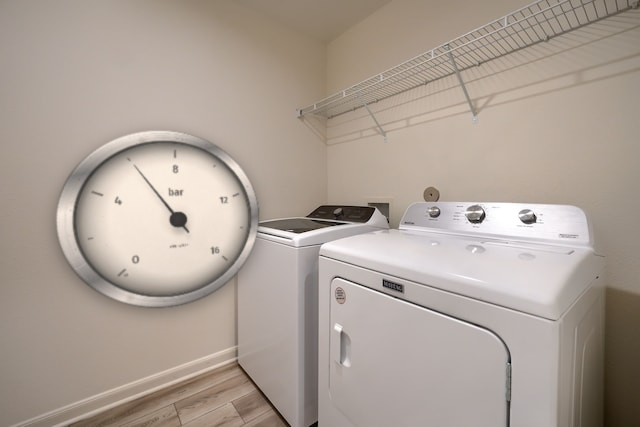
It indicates 6 bar
